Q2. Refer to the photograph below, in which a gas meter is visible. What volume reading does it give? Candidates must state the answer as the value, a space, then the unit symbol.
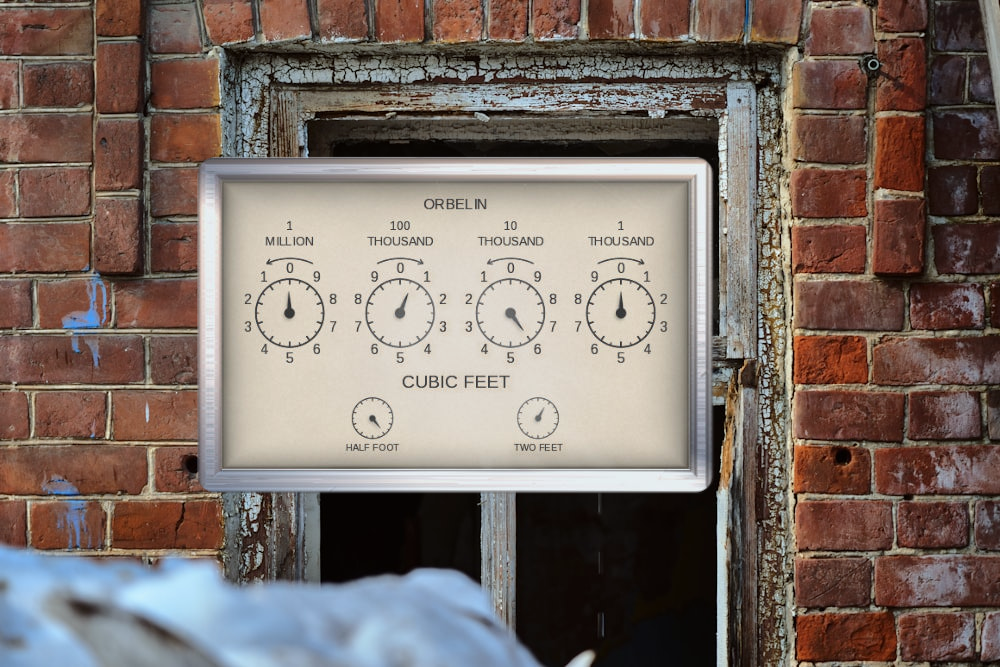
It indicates 6000 ft³
